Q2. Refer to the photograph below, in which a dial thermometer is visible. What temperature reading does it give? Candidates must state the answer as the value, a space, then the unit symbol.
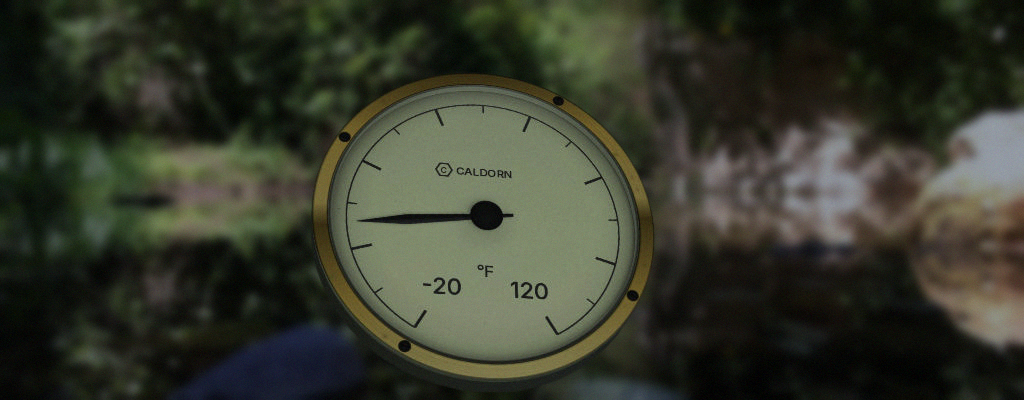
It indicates 5 °F
